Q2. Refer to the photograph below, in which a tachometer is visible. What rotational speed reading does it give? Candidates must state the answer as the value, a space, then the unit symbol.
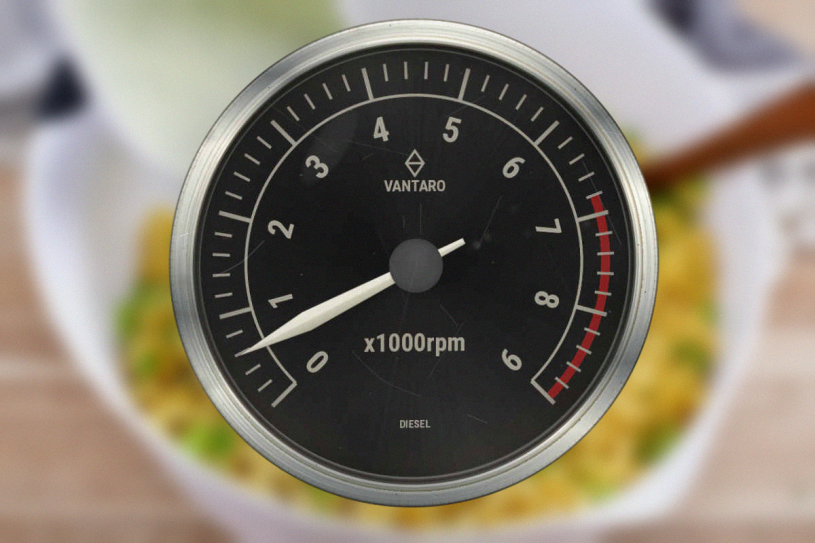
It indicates 600 rpm
